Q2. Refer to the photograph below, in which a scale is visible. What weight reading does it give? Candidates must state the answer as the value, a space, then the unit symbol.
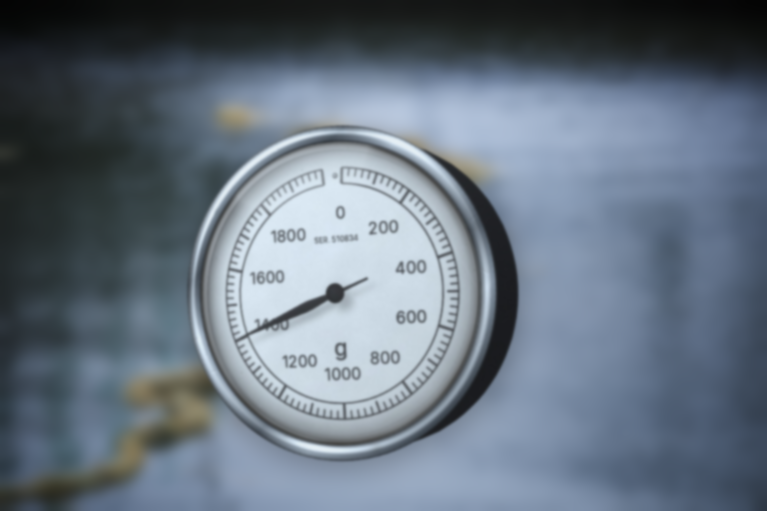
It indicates 1400 g
